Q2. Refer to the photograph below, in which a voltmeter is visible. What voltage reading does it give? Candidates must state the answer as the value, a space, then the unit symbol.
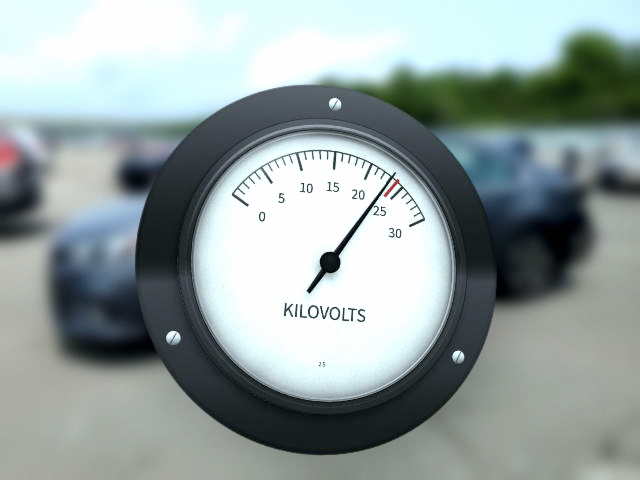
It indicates 23 kV
